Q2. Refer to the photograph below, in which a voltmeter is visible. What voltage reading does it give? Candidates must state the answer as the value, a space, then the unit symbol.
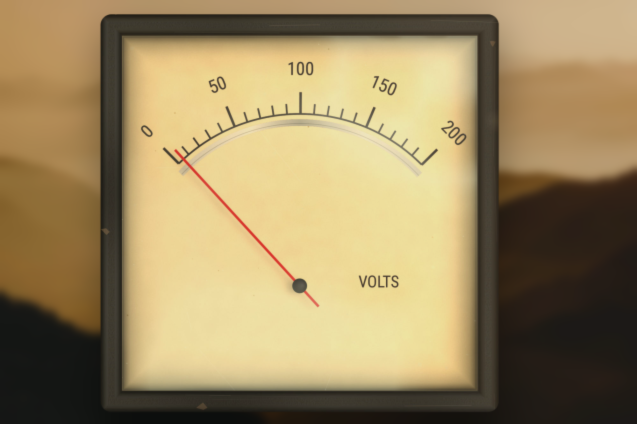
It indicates 5 V
